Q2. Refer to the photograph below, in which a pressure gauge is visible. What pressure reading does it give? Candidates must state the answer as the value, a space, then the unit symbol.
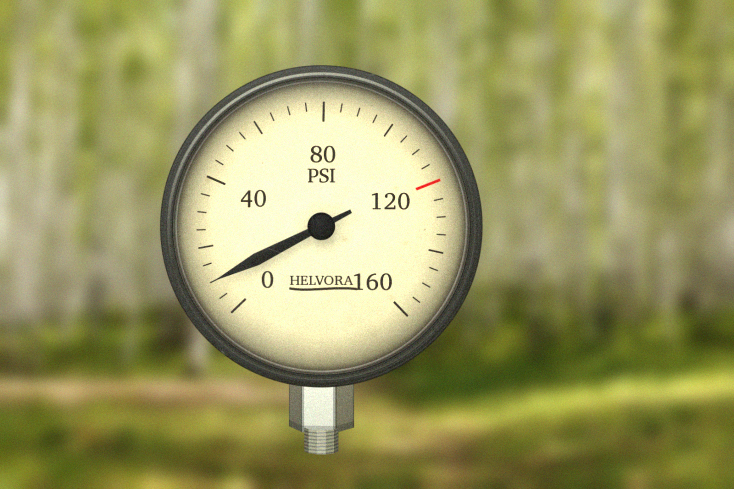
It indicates 10 psi
